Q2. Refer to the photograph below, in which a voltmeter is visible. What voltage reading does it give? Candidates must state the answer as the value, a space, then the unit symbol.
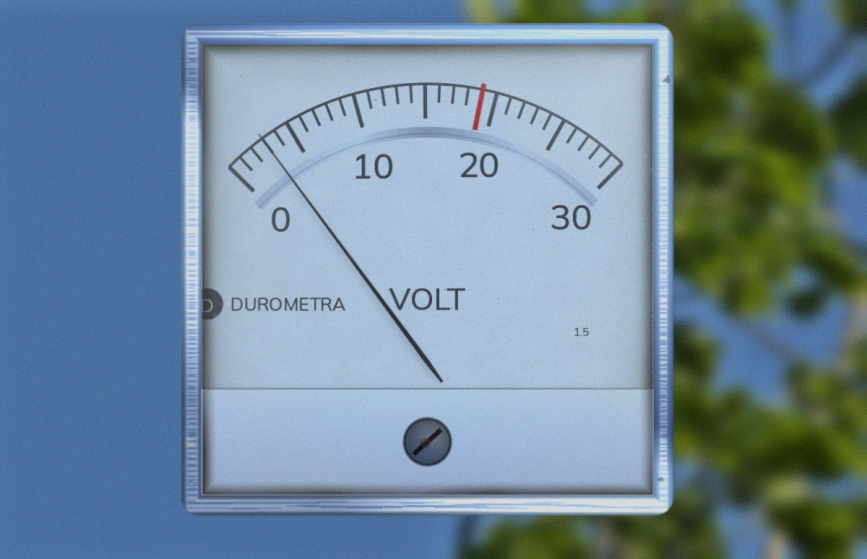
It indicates 3 V
